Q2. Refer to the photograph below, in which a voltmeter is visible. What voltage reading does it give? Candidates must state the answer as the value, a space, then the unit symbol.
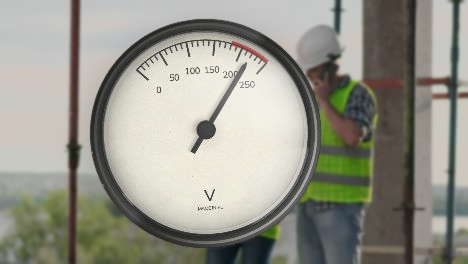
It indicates 220 V
